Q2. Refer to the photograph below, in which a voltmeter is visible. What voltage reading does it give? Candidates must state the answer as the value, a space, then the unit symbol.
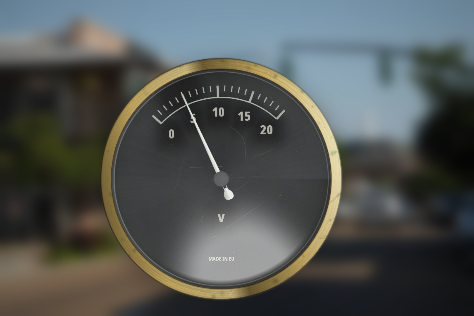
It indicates 5 V
